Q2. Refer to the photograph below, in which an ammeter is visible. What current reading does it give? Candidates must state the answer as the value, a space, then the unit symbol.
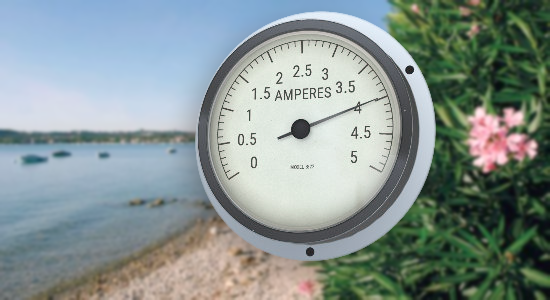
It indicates 4 A
